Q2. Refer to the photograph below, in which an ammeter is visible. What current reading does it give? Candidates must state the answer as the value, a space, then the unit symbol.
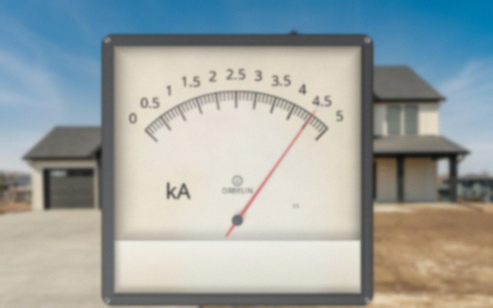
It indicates 4.5 kA
